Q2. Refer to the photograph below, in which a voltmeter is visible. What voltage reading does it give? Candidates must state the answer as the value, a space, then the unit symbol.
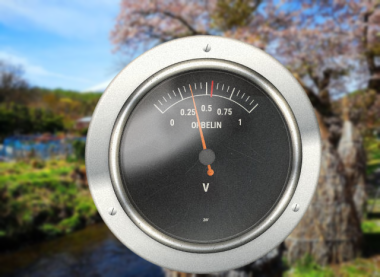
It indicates 0.35 V
